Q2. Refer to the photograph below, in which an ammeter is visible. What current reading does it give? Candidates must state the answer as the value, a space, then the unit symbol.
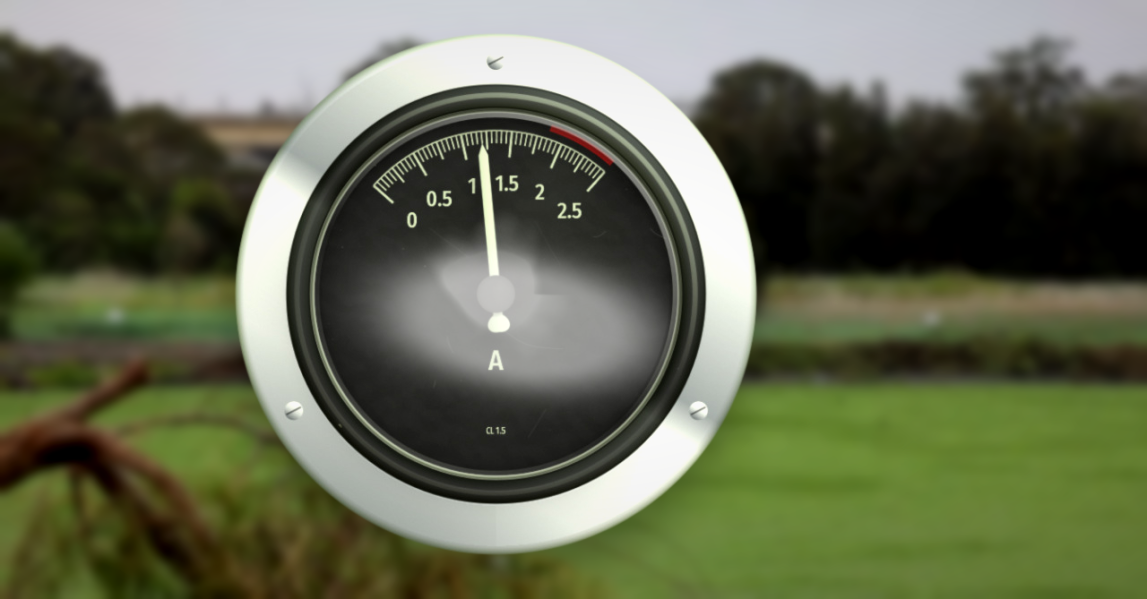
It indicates 1.2 A
